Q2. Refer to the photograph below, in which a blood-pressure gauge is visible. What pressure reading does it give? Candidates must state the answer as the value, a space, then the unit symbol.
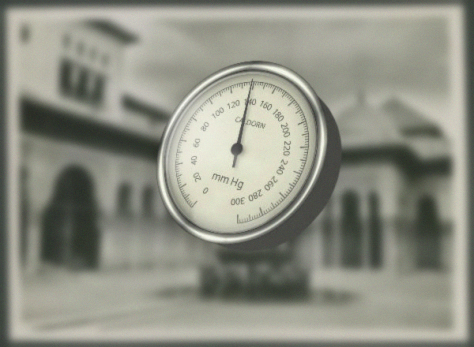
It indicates 140 mmHg
